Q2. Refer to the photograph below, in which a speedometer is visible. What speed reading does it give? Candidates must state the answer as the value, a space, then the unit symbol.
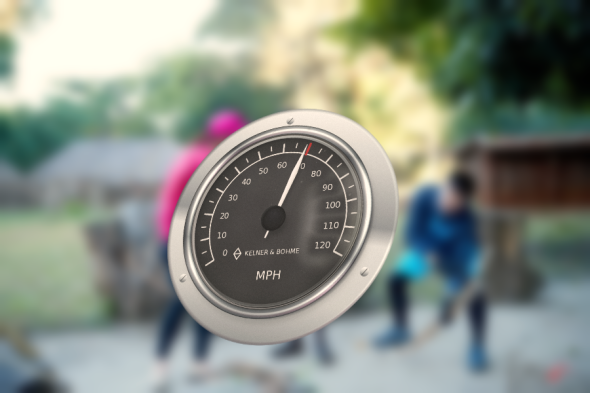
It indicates 70 mph
